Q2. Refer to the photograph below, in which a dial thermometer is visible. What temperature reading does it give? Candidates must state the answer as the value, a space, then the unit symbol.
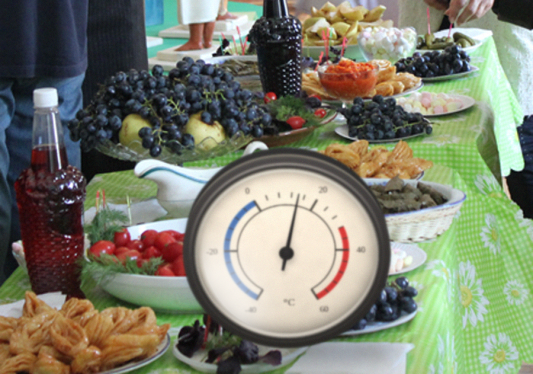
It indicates 14 °C
